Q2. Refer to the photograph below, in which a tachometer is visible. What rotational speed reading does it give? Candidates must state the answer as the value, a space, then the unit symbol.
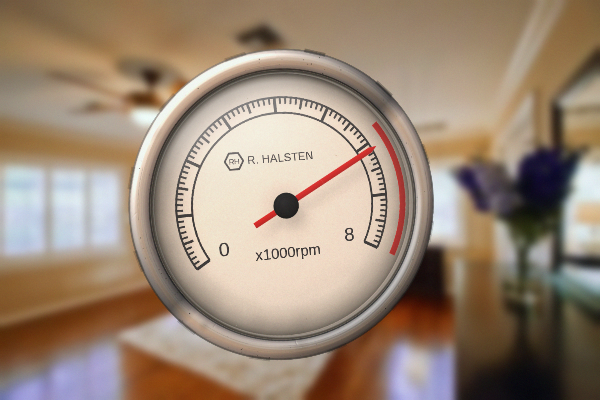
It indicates 6100 rpm
